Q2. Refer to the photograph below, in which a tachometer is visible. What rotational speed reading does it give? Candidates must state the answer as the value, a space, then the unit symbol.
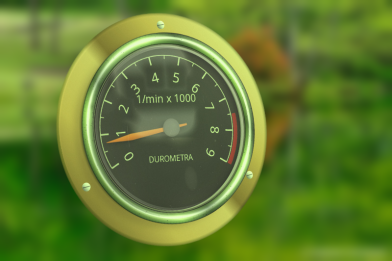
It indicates 750 rpm
